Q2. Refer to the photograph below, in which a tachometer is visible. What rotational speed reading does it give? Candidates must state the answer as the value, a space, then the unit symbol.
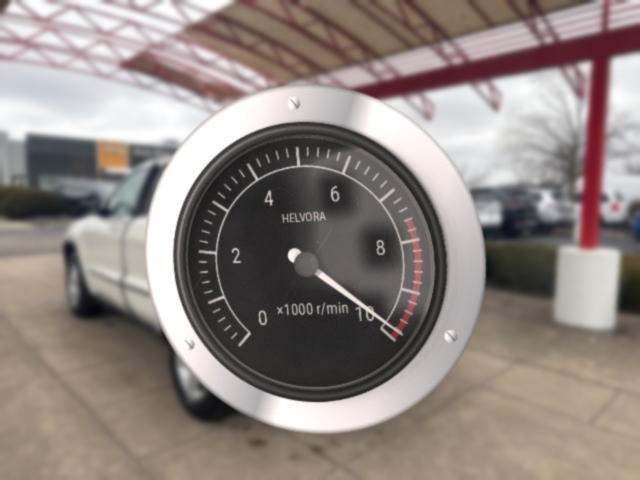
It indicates 9800 rpm
